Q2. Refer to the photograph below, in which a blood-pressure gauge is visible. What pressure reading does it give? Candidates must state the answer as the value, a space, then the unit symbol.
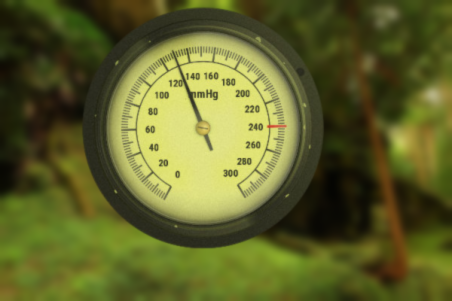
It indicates 130 mmHg
